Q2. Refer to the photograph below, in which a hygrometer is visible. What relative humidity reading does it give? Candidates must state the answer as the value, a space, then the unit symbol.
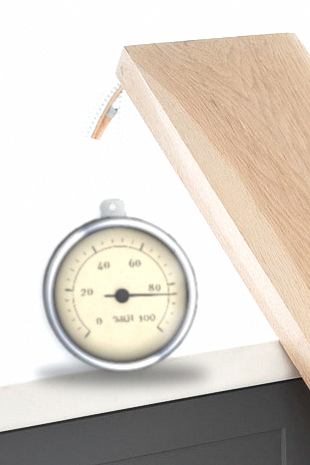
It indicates 84 %
